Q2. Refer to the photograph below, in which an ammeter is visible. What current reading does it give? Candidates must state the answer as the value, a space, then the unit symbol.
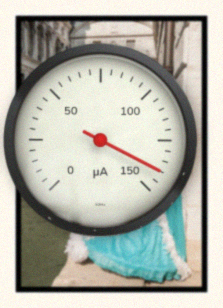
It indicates 140 µA
